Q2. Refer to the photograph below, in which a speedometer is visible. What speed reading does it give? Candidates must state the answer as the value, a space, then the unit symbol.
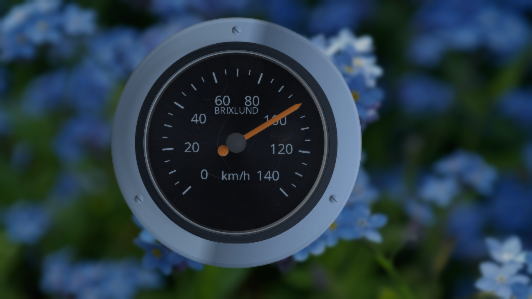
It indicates 100 km/h
